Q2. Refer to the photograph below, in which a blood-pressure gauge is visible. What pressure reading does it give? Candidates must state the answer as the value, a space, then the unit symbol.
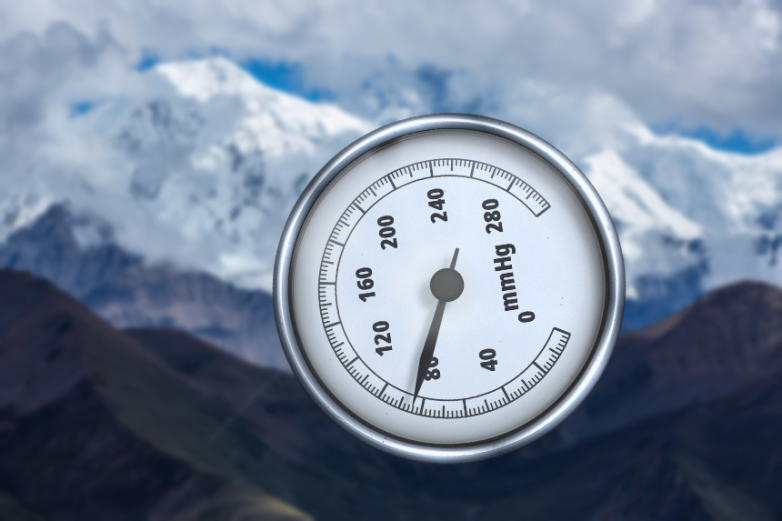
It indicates 84 mmHg
